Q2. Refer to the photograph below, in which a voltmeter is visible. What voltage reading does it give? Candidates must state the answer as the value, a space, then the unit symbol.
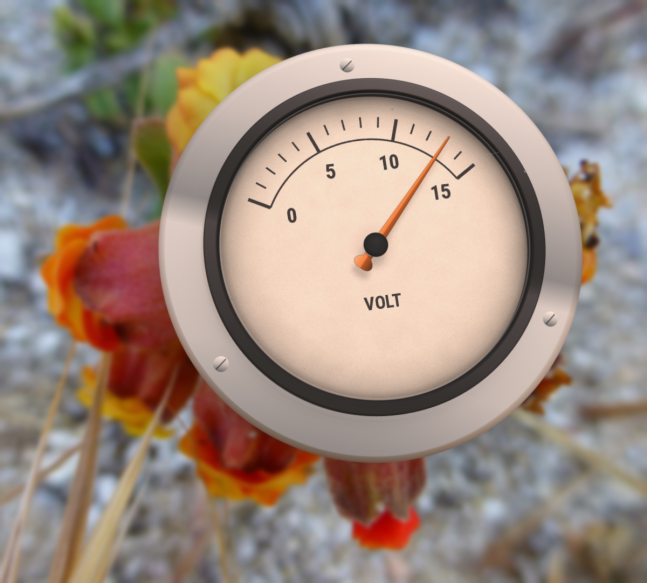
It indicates 13 V
